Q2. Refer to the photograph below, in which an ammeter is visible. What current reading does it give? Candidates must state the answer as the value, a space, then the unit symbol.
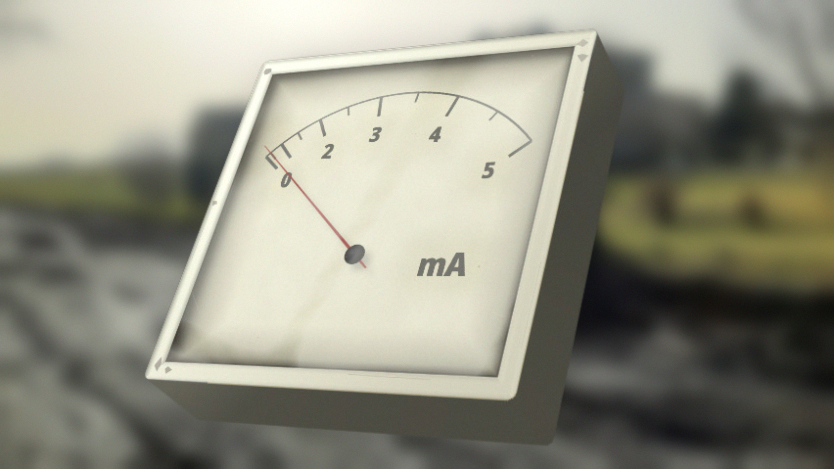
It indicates 0.5 mA
